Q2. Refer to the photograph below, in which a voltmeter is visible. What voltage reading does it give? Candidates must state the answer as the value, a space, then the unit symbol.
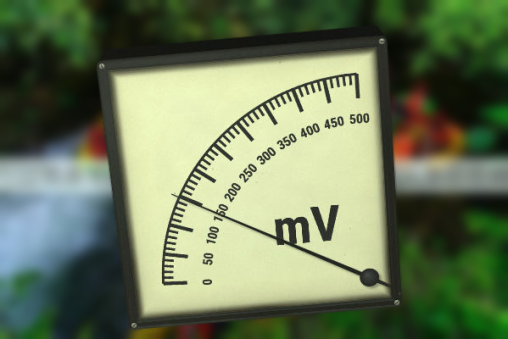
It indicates 150 mV
